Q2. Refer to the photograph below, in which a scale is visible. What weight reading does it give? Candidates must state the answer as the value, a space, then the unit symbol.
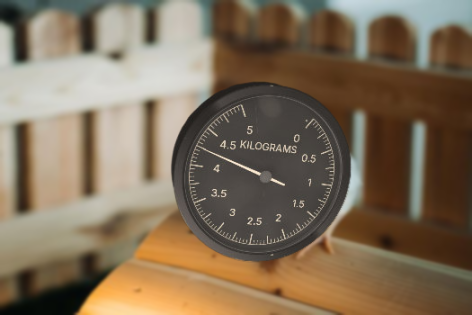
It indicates 4.25 kg
